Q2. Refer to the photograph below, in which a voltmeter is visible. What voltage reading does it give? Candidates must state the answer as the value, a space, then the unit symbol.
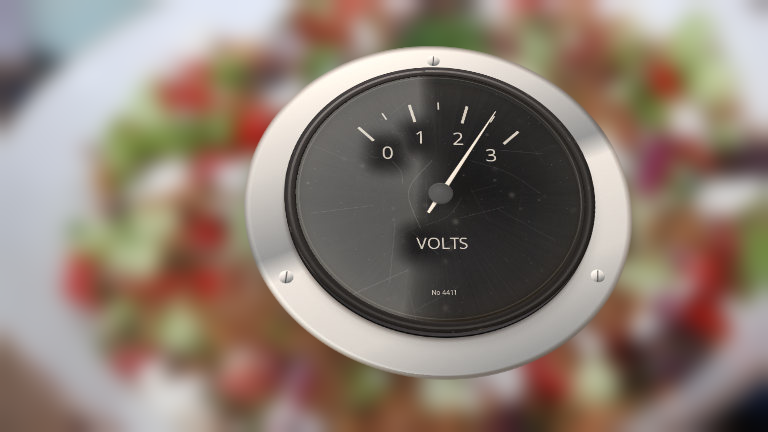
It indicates 2.5 V
